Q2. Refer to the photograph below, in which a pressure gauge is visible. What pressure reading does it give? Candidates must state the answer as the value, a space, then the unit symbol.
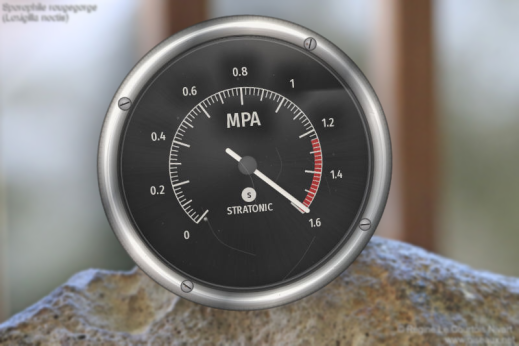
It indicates 1.58 MPa
